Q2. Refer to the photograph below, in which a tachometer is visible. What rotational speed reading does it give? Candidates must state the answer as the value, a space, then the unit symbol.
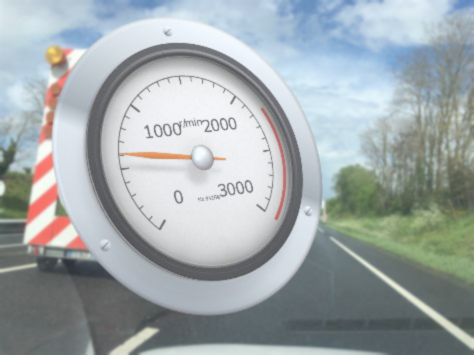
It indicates 600 rpm
